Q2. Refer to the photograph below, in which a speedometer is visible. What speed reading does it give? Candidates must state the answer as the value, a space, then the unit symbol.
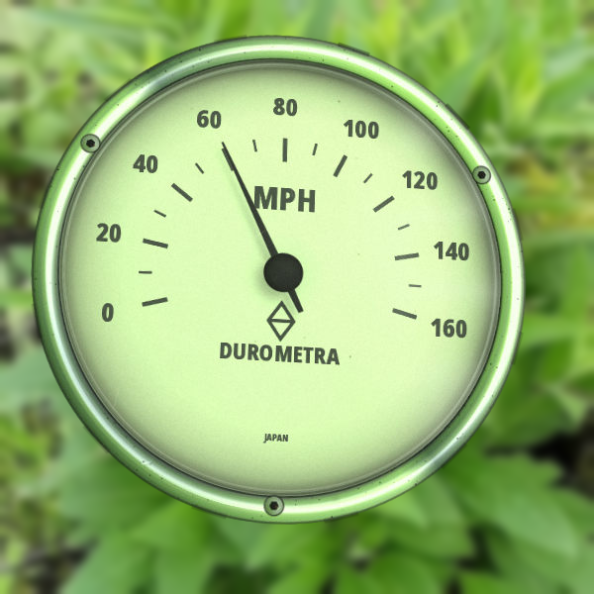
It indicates 60 mph
